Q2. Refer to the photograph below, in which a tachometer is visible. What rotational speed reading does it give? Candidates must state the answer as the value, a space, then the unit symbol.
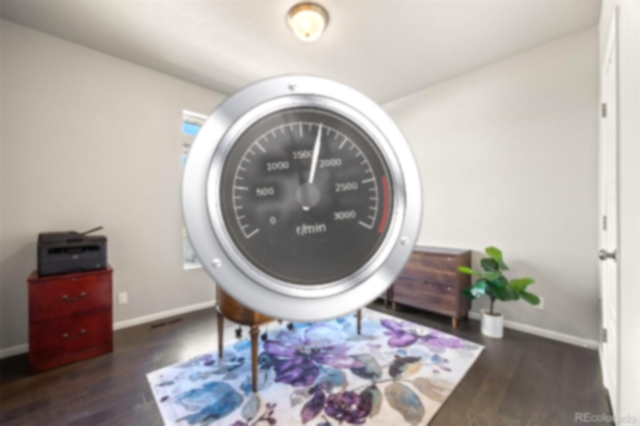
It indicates 1700 rpm
